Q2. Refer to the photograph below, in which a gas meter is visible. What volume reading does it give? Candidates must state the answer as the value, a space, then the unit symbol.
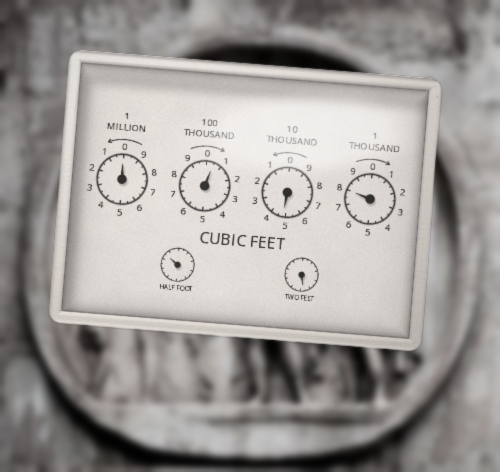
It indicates 4800 ft³
